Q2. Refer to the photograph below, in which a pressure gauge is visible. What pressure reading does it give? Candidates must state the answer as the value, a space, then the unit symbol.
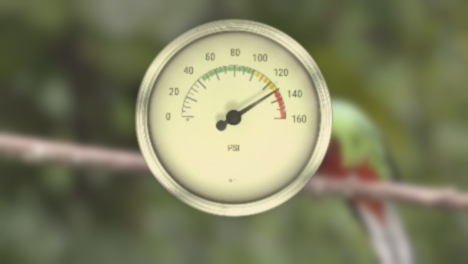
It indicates 130 psi
